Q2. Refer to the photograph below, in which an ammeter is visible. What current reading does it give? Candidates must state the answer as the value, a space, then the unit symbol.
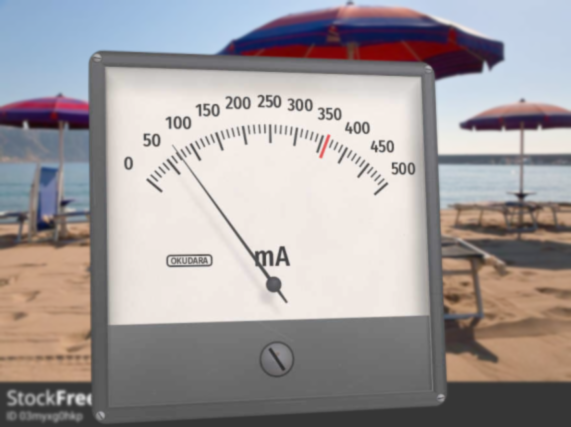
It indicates 70 mA
